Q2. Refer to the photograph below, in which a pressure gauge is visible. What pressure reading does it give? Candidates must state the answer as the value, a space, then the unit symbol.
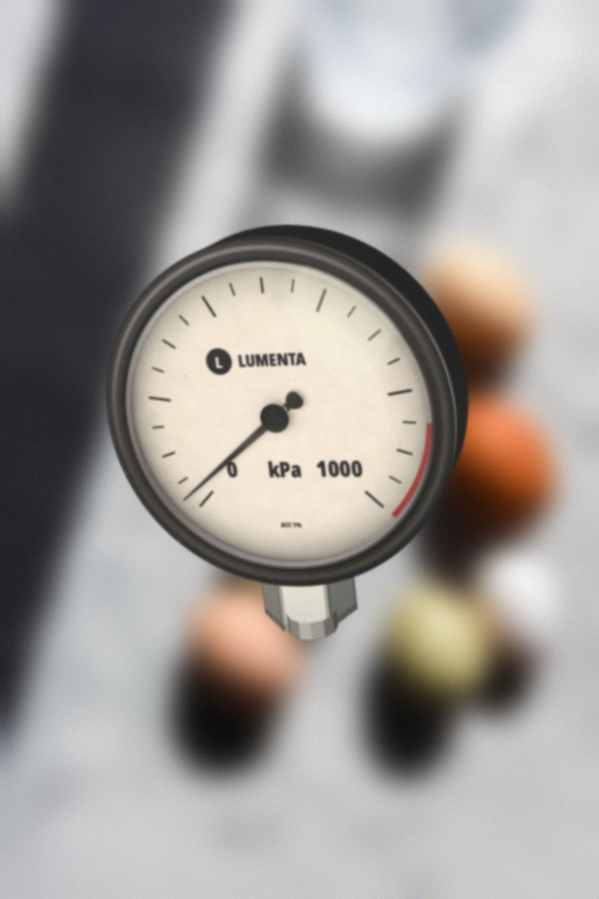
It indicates 25 kPa
